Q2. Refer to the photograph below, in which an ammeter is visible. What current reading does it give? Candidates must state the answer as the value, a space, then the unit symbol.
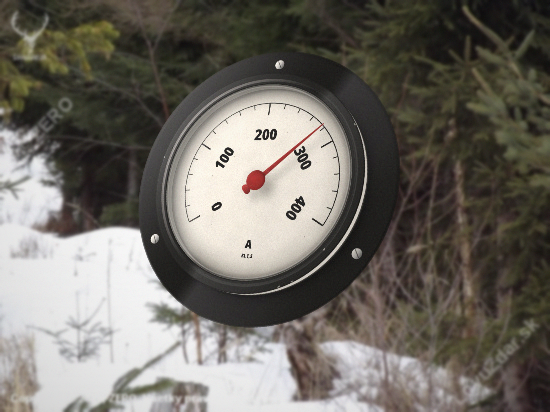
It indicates 280 A
